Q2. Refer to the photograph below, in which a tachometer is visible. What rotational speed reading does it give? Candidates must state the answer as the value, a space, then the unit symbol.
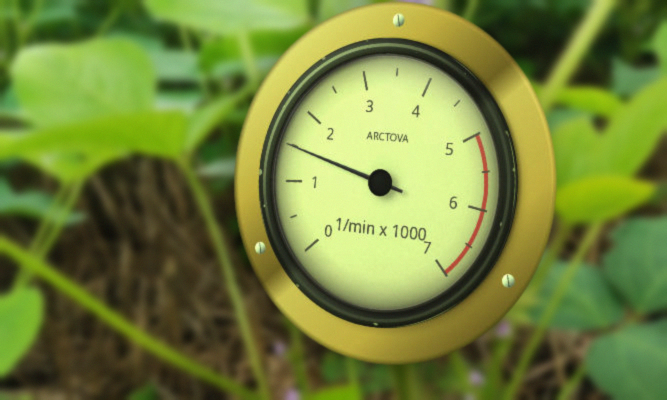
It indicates 1500 rpm
